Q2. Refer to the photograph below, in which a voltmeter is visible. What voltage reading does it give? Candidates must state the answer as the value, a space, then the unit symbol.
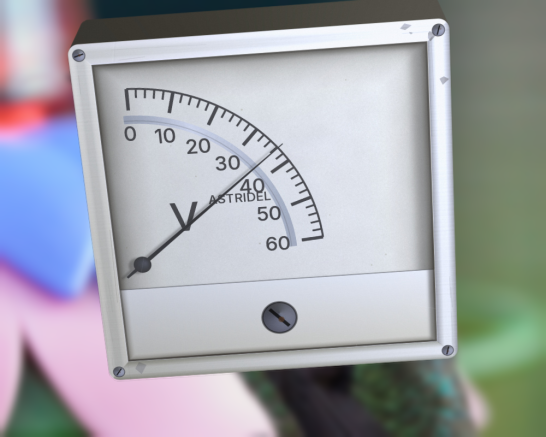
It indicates 36 V
